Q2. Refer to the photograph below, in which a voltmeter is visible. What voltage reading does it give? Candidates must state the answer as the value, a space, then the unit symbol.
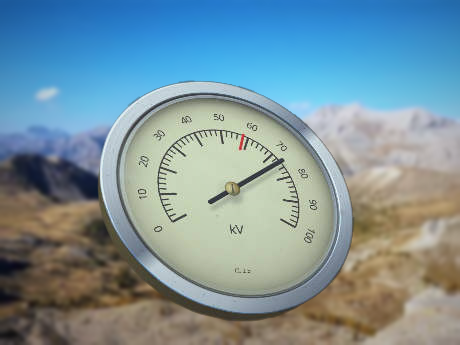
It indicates 74 kV
